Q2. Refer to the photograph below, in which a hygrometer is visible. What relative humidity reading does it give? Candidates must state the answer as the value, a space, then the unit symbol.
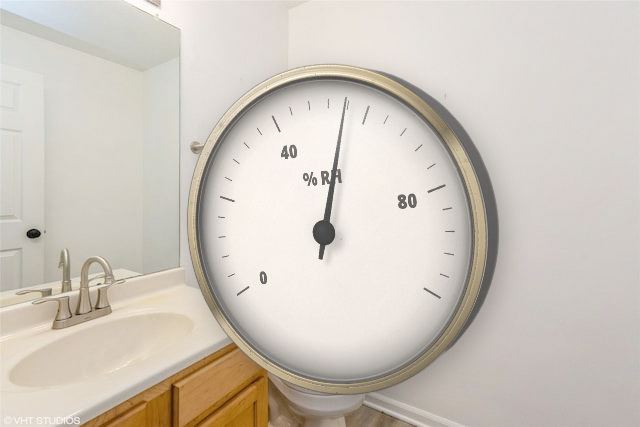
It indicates 56 %
